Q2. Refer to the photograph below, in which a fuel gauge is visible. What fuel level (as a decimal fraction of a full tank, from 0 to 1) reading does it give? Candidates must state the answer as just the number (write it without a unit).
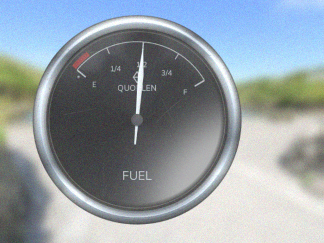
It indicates 0.5
